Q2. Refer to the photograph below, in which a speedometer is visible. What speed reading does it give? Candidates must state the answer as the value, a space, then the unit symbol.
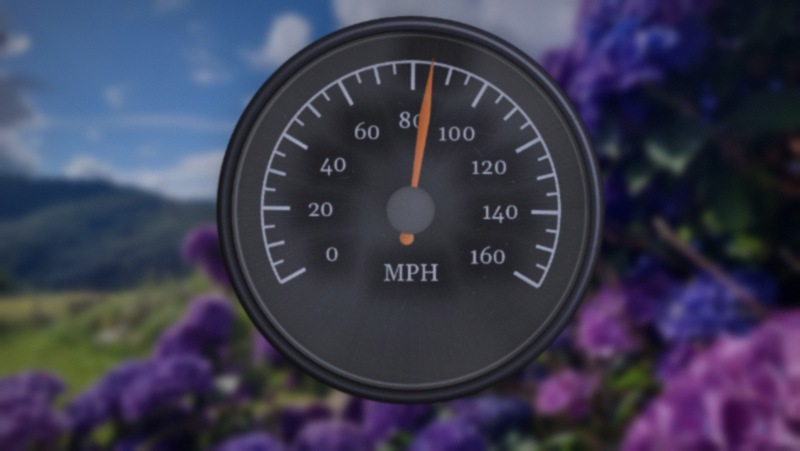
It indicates 85 mph
